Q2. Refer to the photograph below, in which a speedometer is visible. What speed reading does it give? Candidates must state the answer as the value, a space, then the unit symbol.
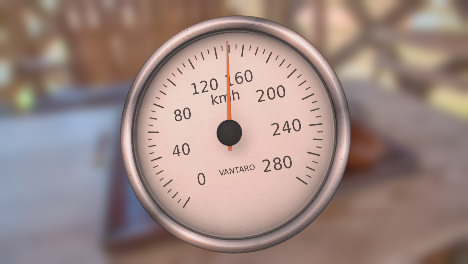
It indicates 150 km/h
